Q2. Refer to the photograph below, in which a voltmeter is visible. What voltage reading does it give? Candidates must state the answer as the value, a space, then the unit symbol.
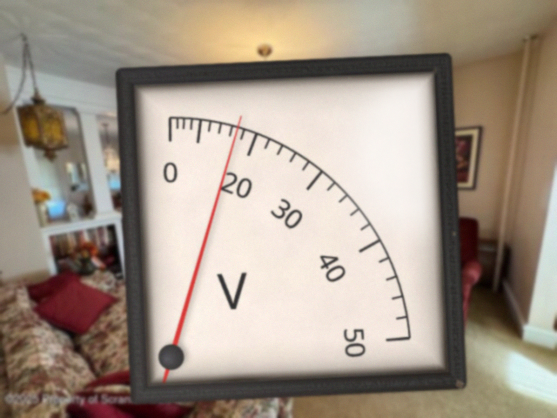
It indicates 17 V
